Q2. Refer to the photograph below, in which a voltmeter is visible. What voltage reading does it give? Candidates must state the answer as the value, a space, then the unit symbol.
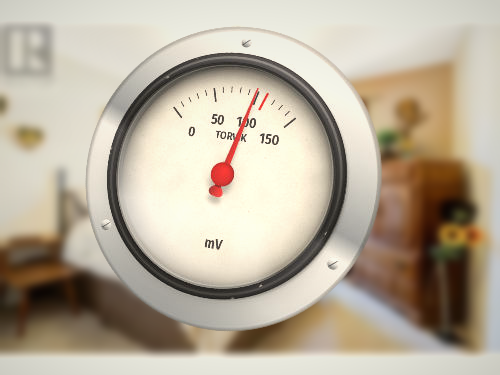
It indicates 100 mV
